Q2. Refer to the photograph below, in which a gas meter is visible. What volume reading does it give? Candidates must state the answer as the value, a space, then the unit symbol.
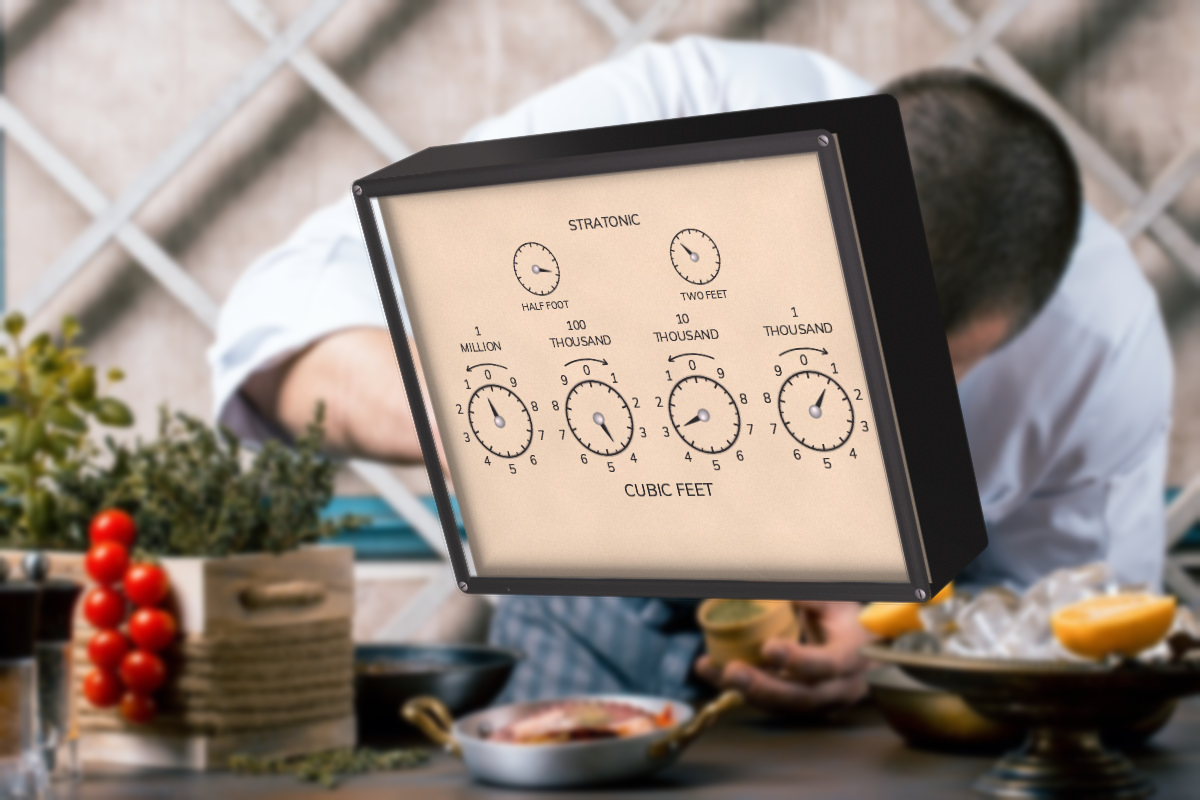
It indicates 43100 ft³
